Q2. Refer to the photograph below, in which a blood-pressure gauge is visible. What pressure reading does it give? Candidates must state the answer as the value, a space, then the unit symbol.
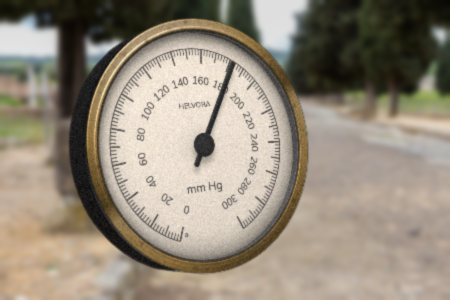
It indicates 180 mmHg
